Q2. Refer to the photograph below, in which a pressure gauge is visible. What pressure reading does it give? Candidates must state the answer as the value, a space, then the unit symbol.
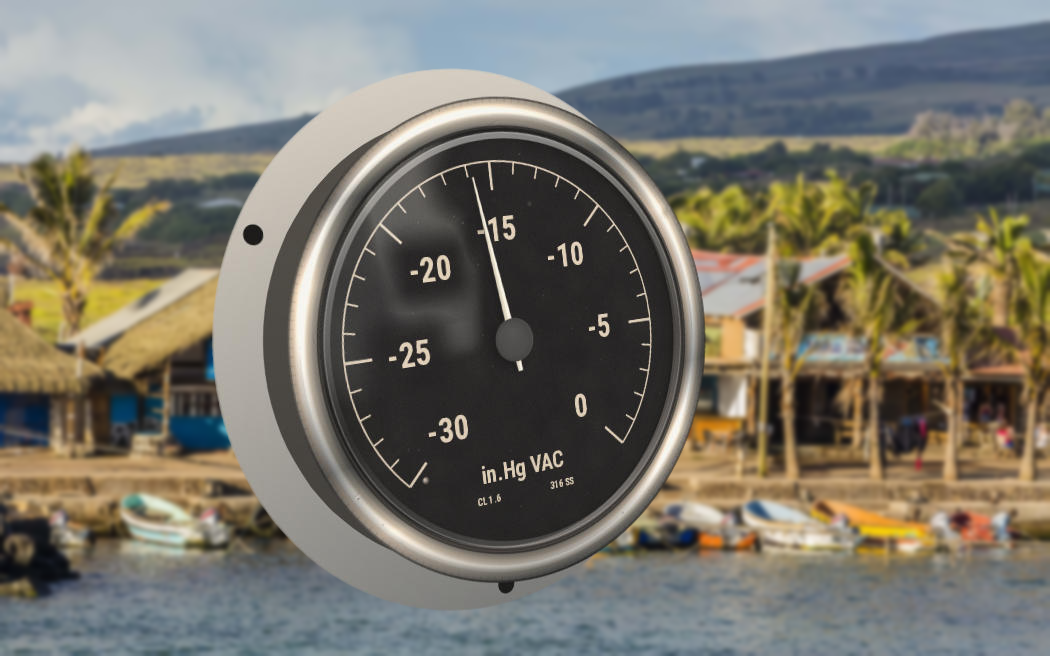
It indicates -16 inHg
